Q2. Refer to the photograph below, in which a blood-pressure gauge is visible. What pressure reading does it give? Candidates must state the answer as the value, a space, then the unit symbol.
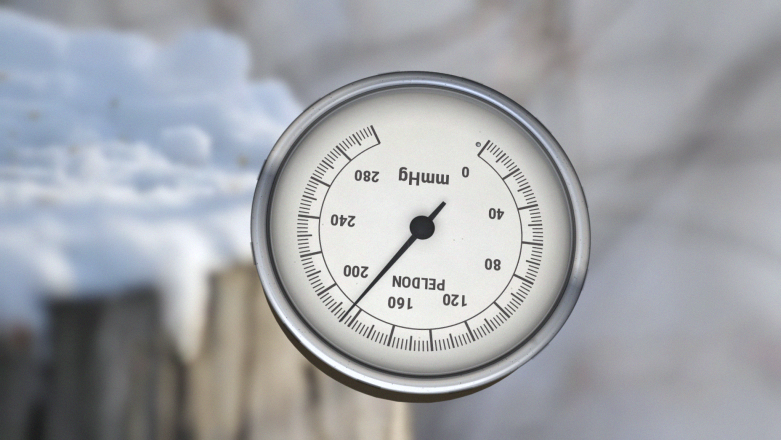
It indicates 184 mmHg
